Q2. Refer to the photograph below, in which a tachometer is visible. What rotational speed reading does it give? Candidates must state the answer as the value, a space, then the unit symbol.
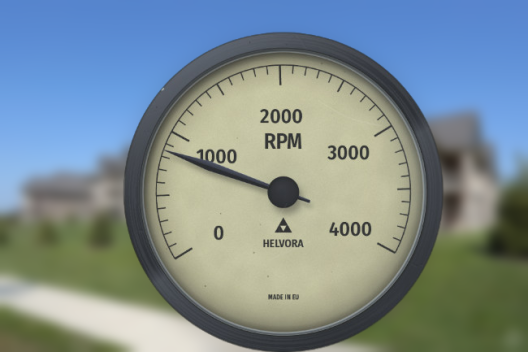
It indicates 850 rpm
